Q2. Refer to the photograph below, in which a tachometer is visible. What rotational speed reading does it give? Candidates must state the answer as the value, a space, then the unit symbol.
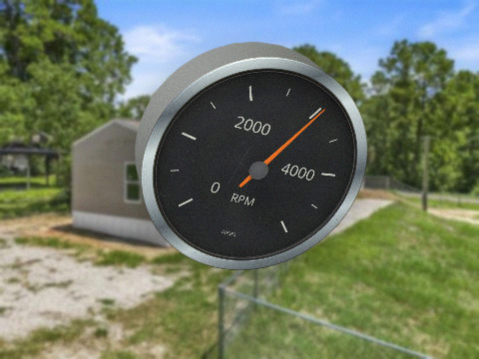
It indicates 3000 rpm
